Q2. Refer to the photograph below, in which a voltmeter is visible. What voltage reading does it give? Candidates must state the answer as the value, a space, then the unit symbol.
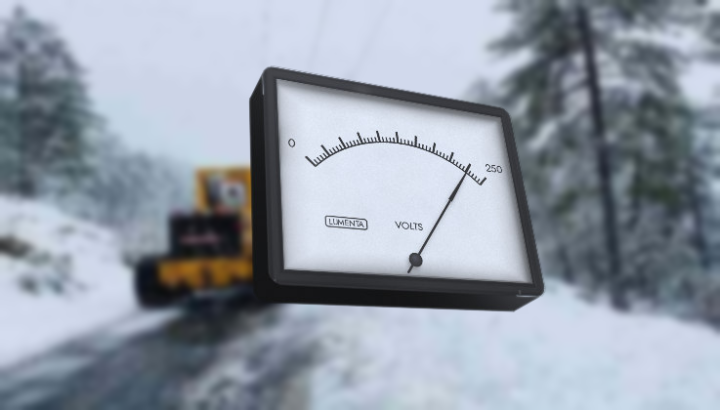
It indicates 225 V
